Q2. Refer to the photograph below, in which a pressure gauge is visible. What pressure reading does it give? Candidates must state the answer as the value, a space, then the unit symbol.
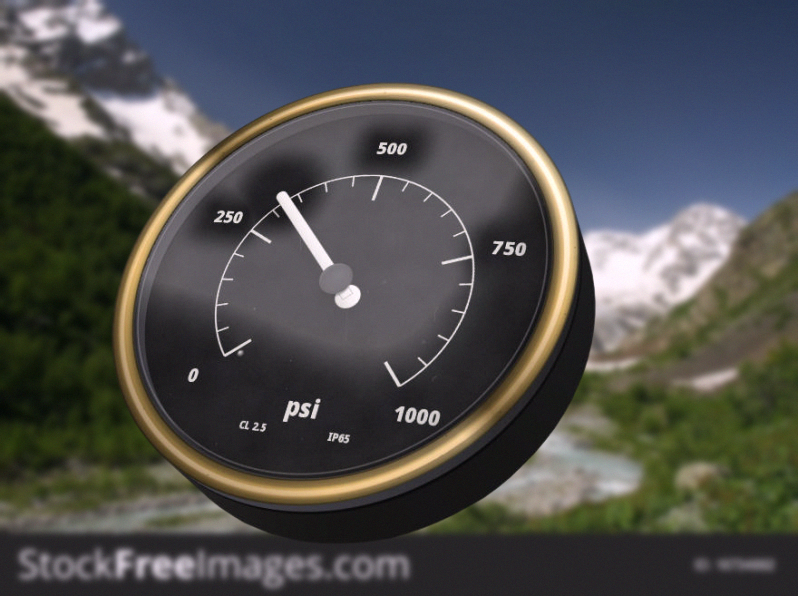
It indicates 325 psi
